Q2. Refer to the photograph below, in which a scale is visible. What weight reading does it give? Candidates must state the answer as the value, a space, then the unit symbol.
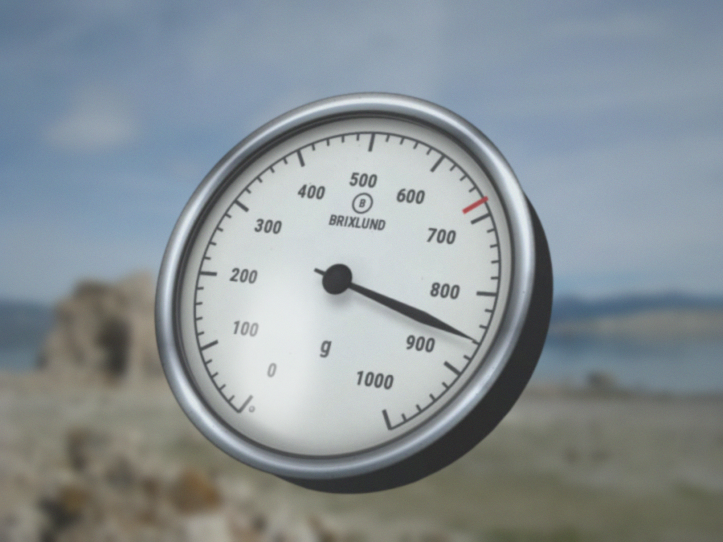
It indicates 860 g
